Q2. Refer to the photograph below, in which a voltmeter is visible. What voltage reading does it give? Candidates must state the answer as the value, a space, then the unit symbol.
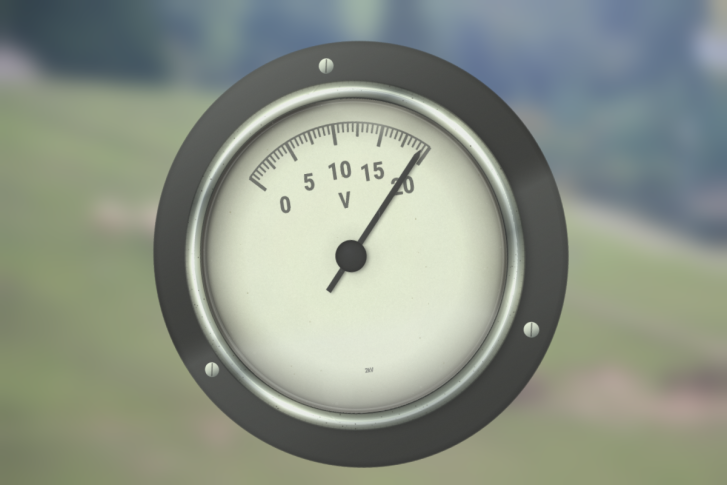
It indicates 19.5 V
